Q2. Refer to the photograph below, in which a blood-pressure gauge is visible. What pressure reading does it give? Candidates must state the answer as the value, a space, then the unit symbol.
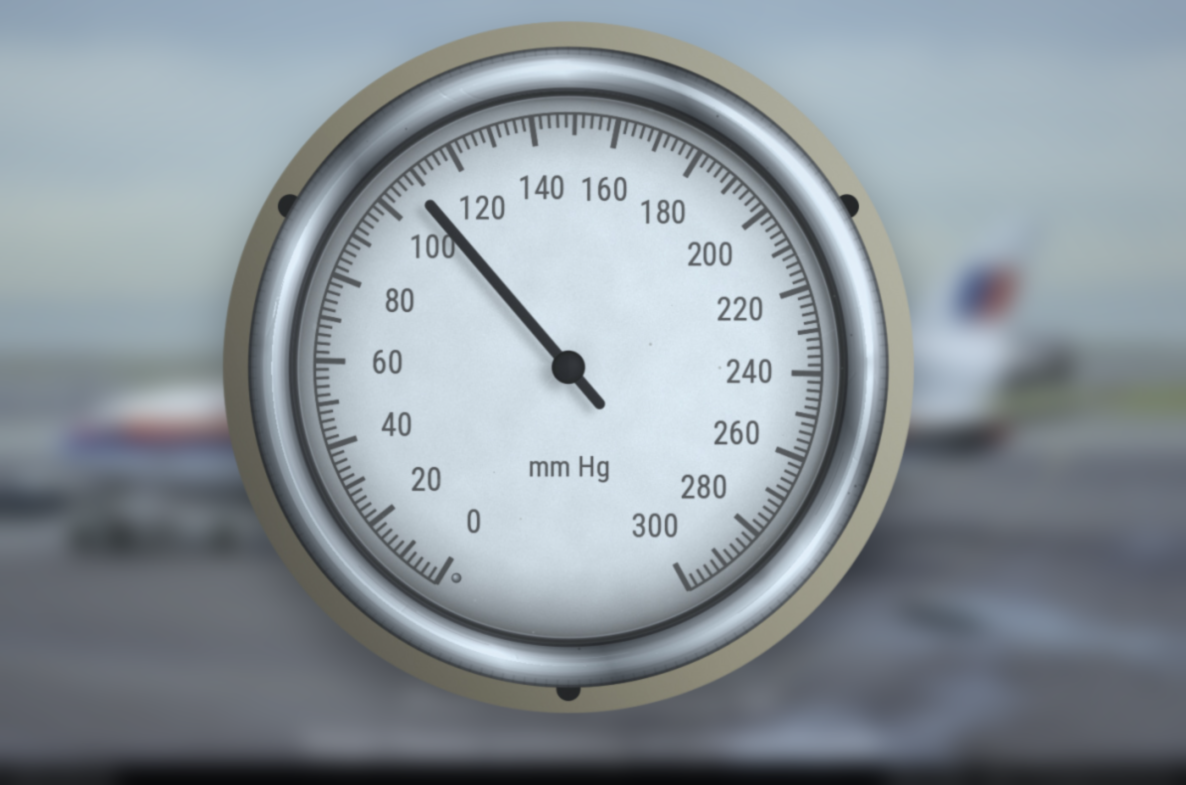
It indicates 108 mmHg
